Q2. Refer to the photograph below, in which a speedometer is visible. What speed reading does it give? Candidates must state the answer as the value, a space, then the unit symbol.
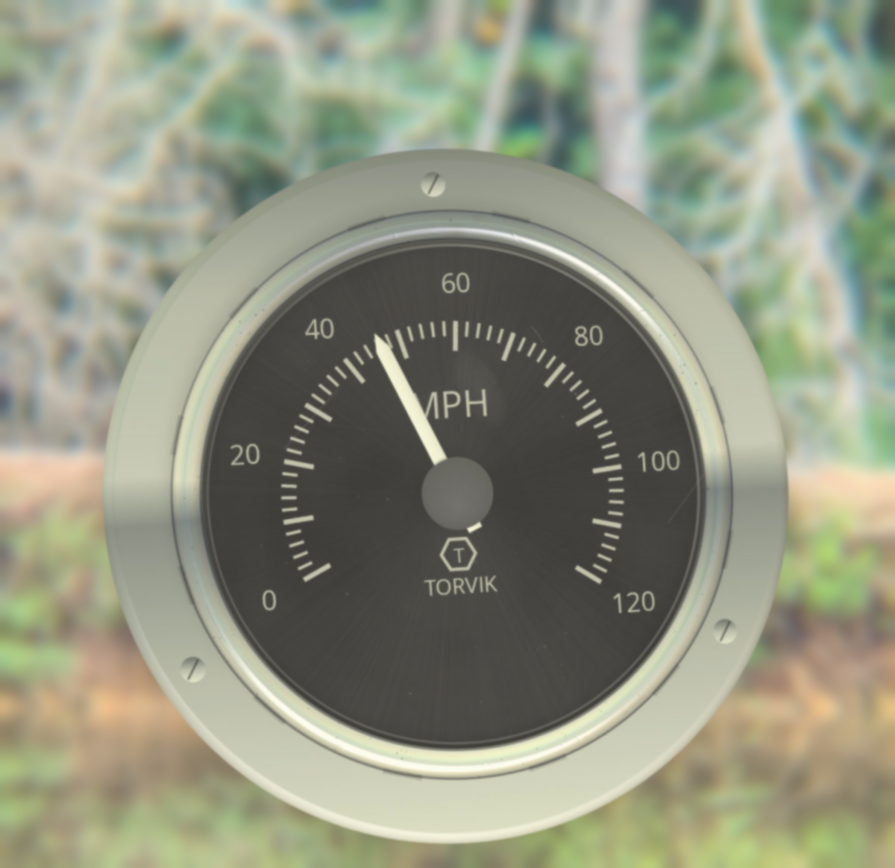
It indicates 46 mph
